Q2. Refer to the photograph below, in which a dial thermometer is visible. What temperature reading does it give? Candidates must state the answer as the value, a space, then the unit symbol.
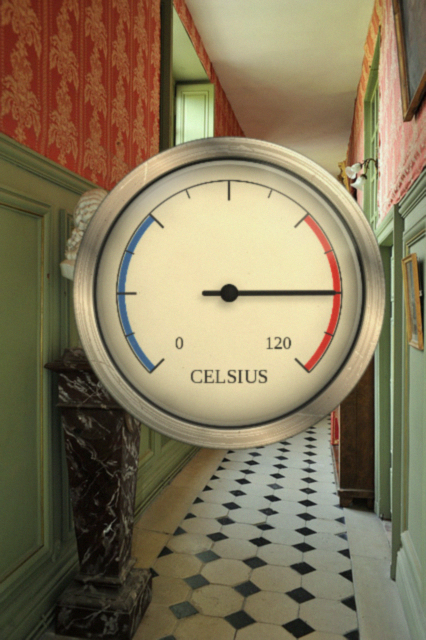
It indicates 100 °C
